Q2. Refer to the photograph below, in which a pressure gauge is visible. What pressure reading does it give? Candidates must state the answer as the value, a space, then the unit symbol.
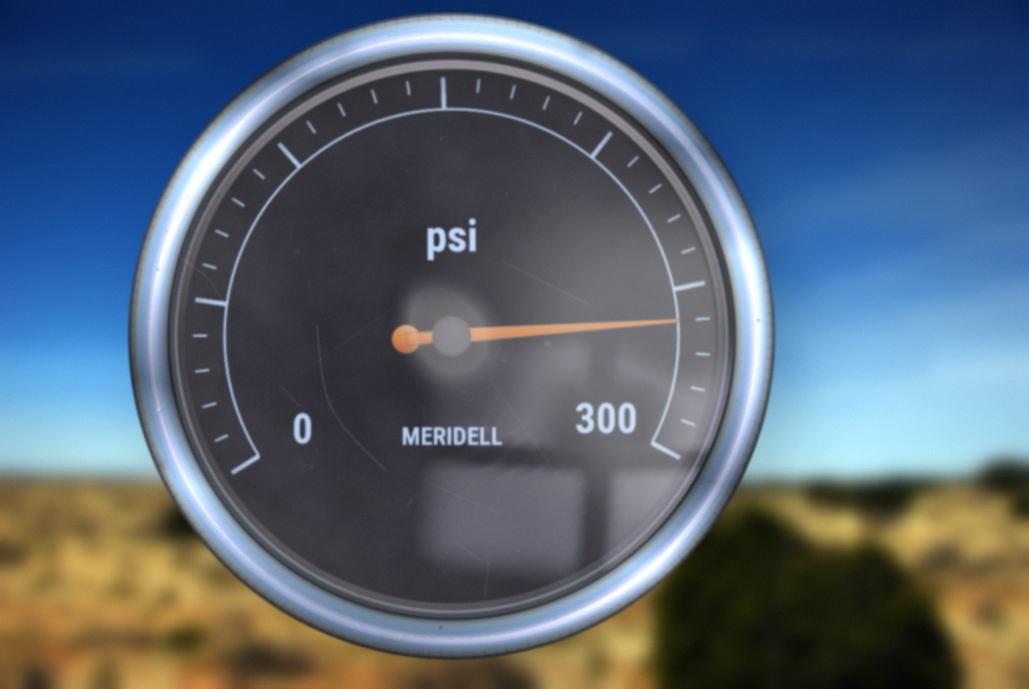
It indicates 260 psi
